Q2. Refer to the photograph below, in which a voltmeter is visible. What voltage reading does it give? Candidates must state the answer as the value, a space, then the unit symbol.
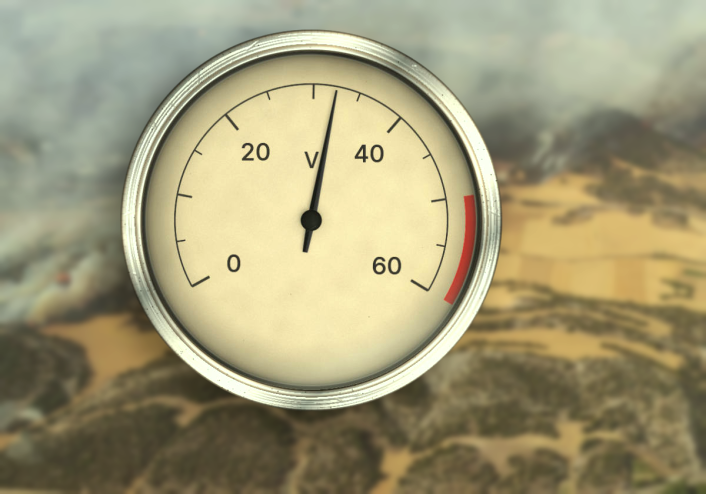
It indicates 32.5 V
